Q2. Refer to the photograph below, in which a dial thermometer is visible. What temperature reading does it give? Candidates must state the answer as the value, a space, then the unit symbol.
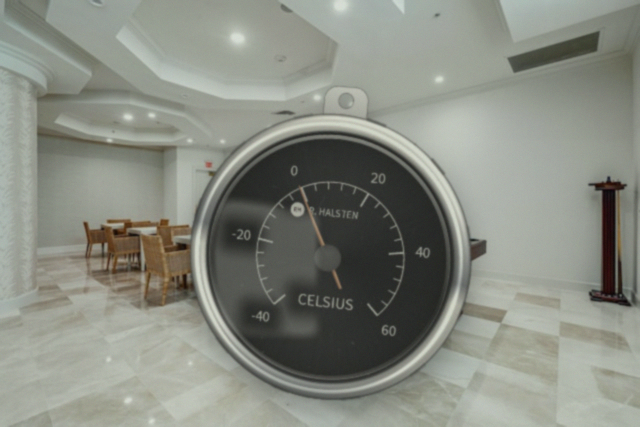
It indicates 0 °C
